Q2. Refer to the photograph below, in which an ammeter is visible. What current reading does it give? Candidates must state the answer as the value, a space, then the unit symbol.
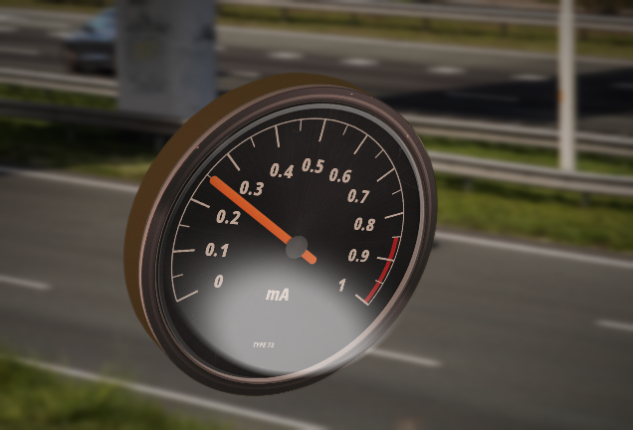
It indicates 0.25 mA
